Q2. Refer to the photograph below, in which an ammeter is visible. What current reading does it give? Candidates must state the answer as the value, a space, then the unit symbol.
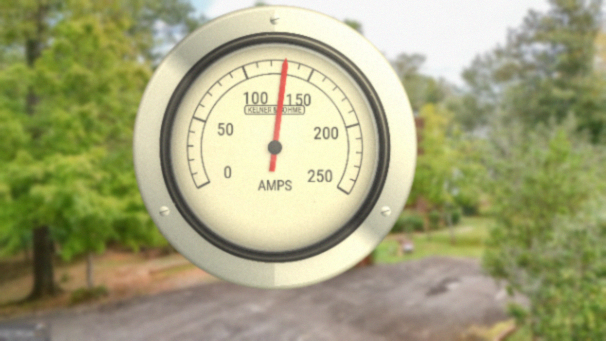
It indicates 130 A
